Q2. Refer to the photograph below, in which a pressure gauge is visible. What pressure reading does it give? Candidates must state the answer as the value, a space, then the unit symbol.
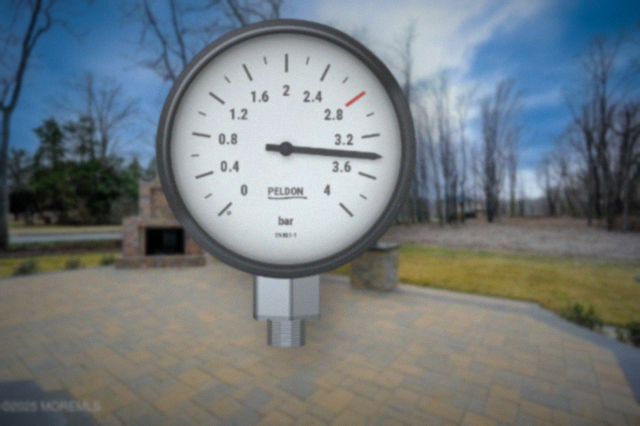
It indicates 3.4 bar
